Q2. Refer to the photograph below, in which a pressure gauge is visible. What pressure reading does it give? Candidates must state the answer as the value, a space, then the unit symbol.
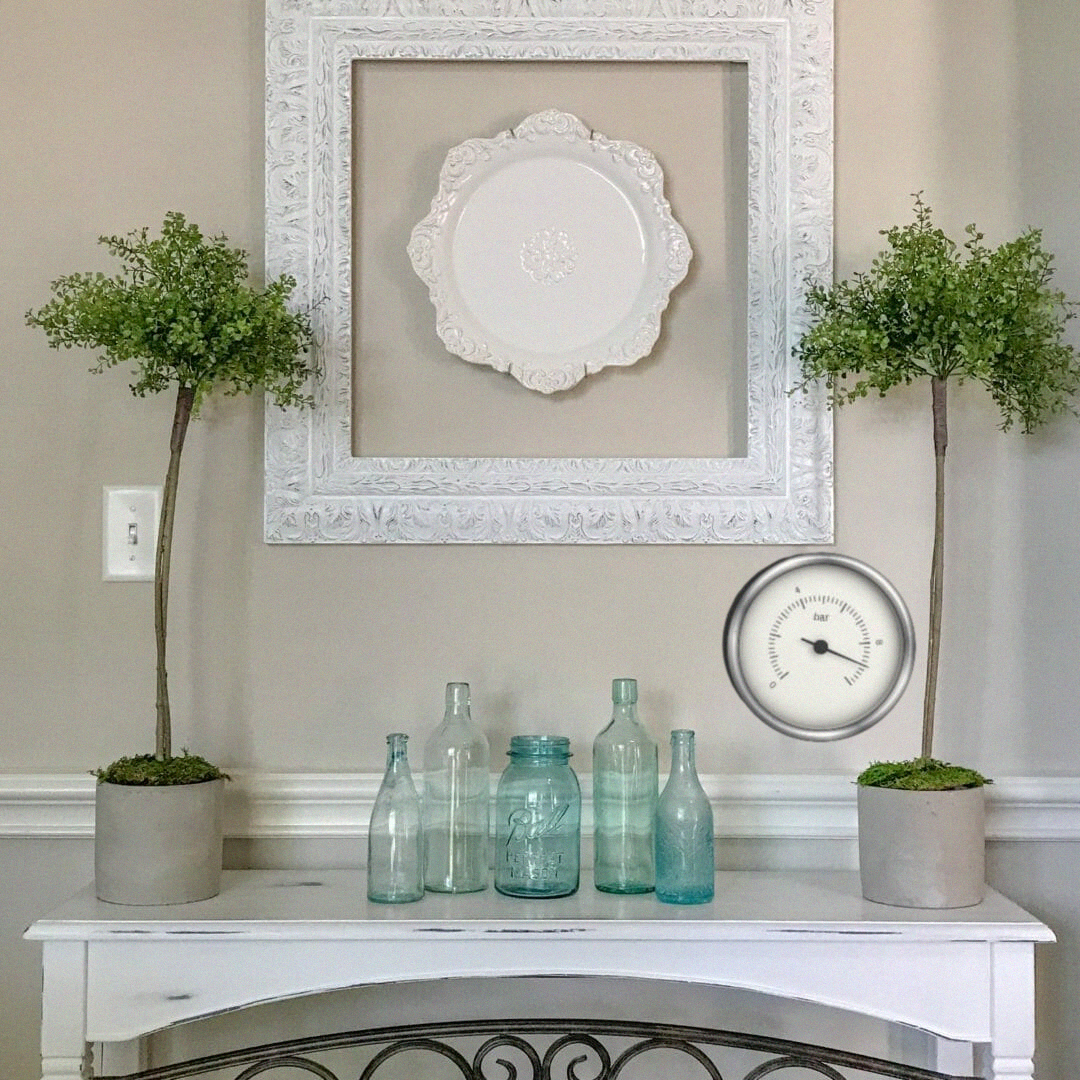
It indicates 9 bar
